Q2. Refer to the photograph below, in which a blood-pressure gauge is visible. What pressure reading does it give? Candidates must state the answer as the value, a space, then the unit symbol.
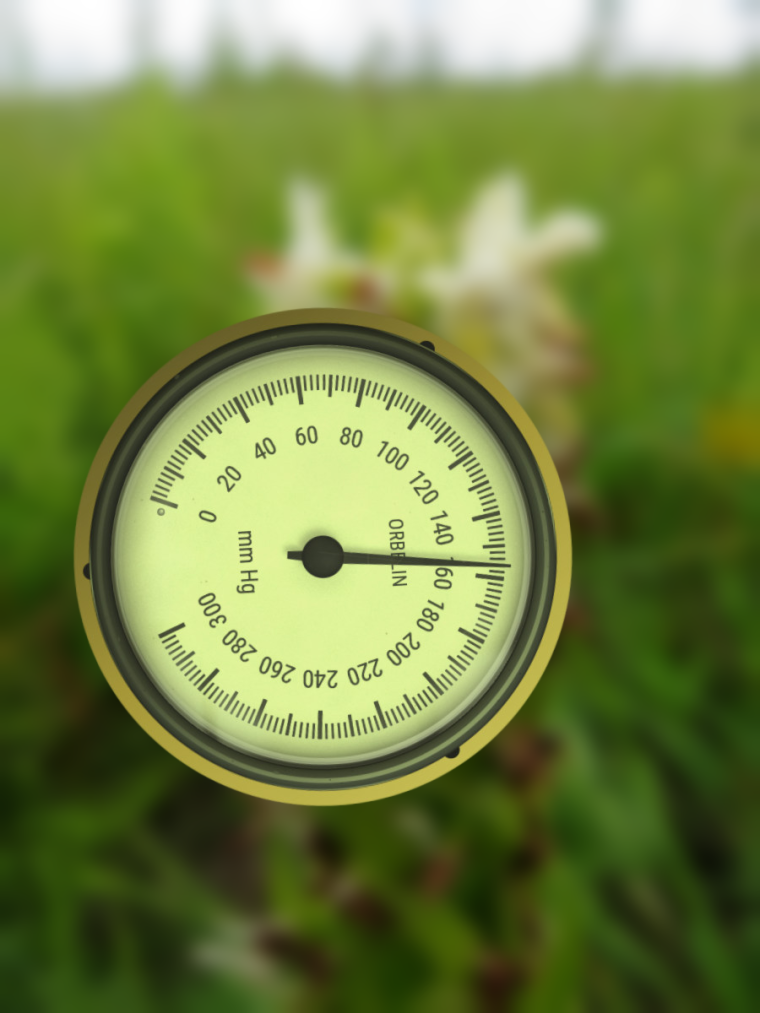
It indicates 156 mmHg
